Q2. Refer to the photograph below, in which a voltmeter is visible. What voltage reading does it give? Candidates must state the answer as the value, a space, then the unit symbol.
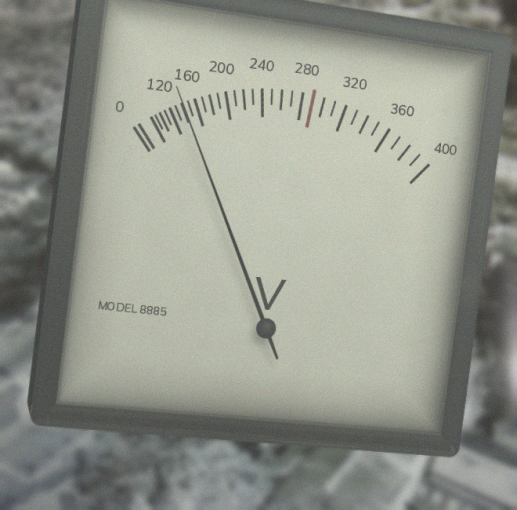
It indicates 140 V
